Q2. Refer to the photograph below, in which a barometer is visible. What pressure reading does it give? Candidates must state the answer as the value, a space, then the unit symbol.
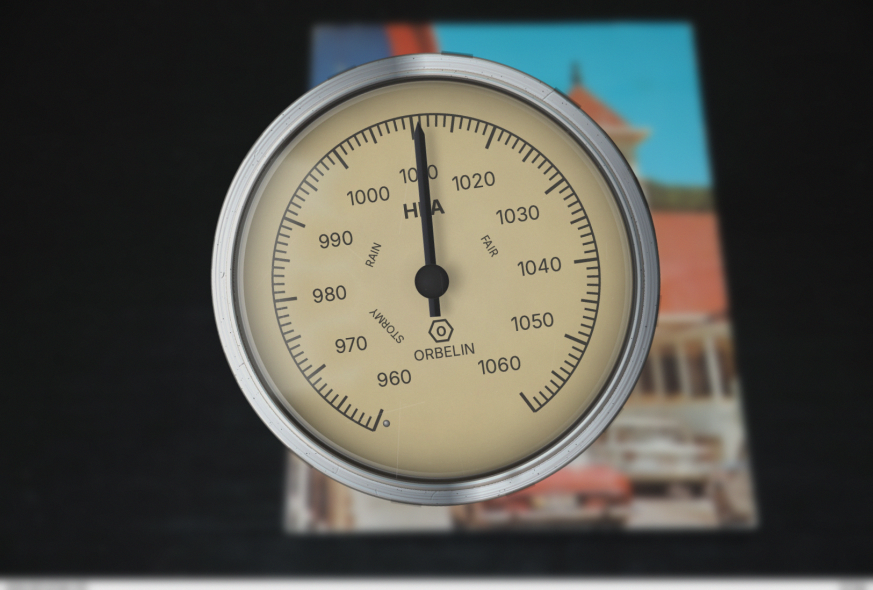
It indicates 1011 hPa
